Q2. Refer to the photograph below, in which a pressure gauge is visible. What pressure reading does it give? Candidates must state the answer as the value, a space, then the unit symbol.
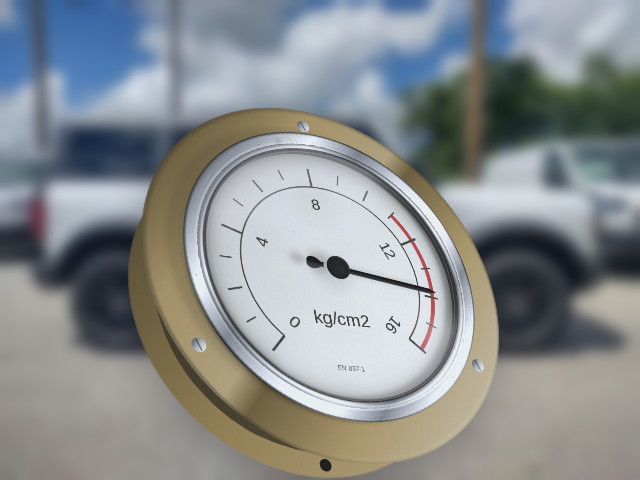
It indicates 14 kg/cm²
